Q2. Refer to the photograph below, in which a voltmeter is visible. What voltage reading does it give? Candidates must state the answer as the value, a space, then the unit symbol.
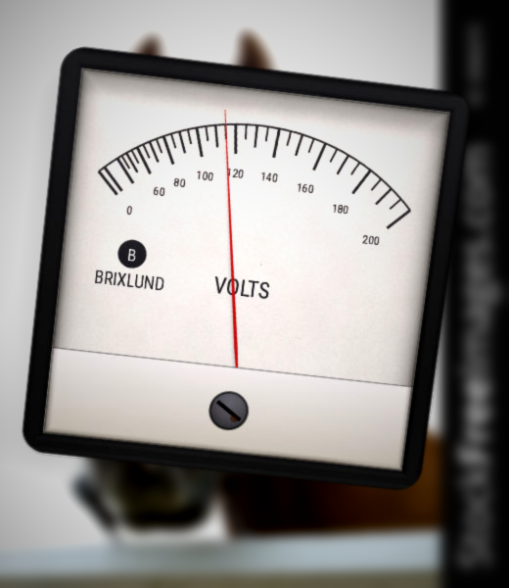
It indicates 115 V
